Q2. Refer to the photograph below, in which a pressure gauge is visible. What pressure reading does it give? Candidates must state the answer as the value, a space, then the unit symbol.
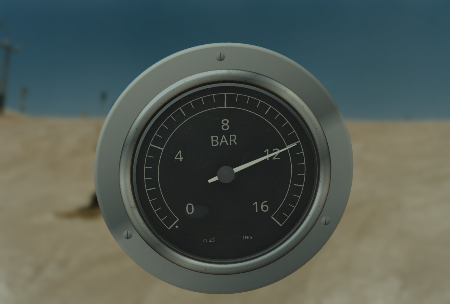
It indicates 12 bar
